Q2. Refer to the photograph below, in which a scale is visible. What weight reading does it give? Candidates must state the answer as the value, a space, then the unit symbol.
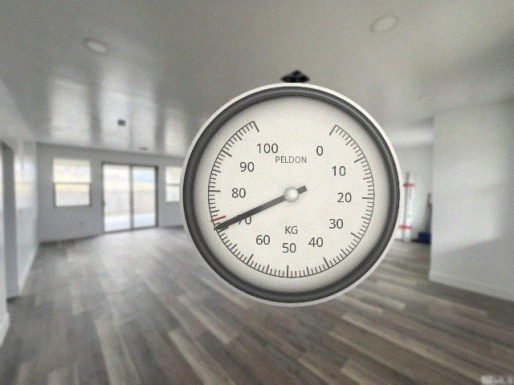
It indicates 71 kg
